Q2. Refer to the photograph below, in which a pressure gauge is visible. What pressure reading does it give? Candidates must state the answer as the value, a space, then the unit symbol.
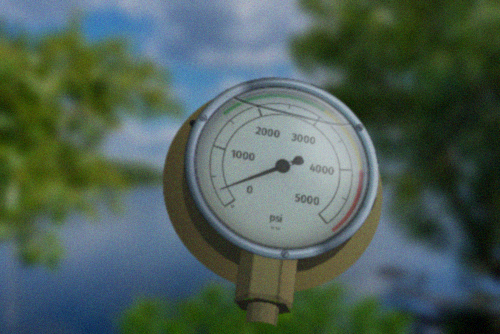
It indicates 250 psi
